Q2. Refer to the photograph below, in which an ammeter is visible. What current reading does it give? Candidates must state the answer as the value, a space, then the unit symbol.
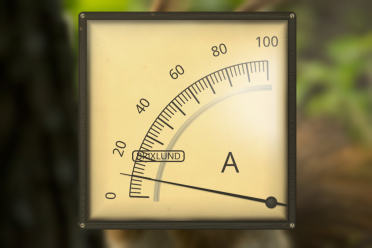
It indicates 10 A
